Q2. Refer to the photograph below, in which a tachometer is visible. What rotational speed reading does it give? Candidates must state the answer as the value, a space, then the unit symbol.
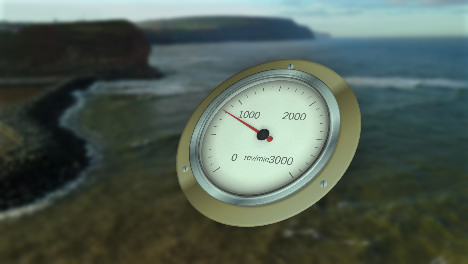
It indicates 800 rpm
